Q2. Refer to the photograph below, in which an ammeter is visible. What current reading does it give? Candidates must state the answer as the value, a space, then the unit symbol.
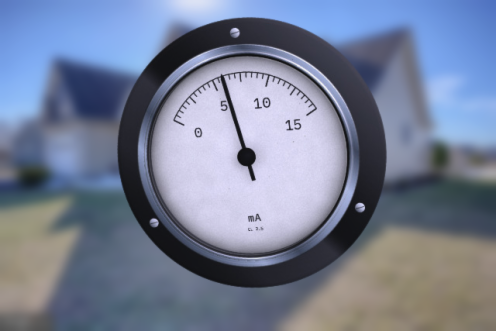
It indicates 6 mA
